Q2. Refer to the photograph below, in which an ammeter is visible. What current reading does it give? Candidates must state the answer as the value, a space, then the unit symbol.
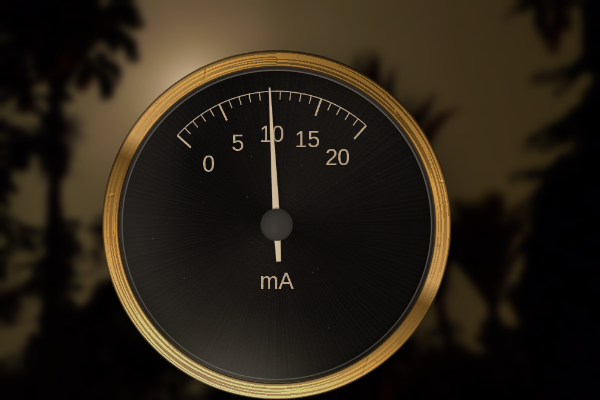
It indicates 10 mA
